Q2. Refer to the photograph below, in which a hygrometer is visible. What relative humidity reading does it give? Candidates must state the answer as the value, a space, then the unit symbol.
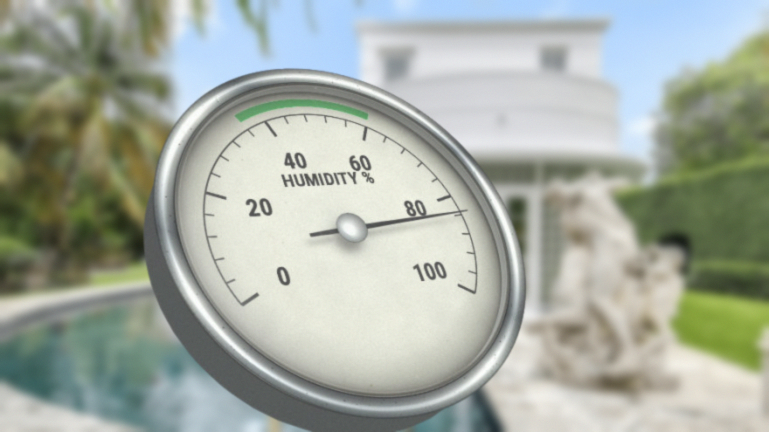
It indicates 84 %
